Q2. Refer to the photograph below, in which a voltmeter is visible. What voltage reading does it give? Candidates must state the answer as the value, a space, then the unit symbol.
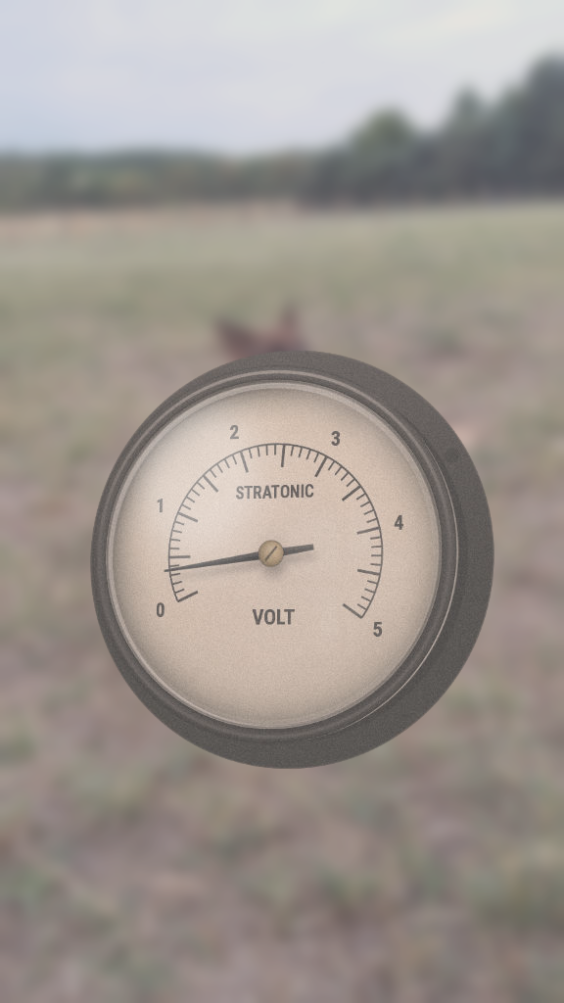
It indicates 0.35 V
